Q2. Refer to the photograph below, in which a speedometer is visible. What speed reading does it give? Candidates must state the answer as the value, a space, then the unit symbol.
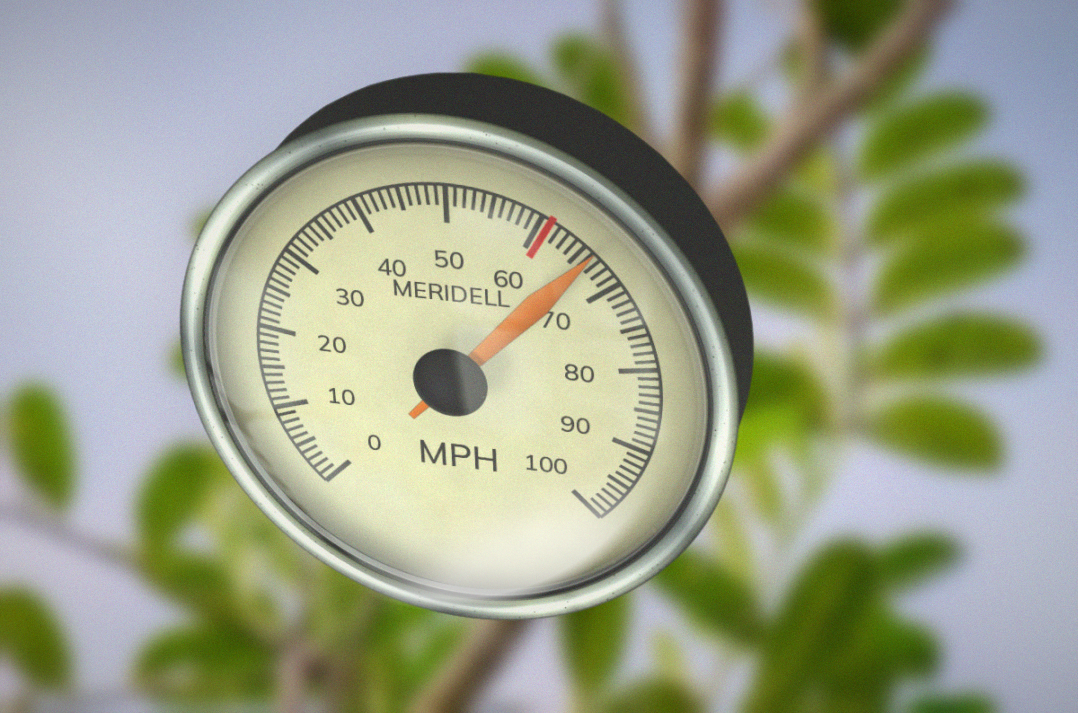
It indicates 66 mph
